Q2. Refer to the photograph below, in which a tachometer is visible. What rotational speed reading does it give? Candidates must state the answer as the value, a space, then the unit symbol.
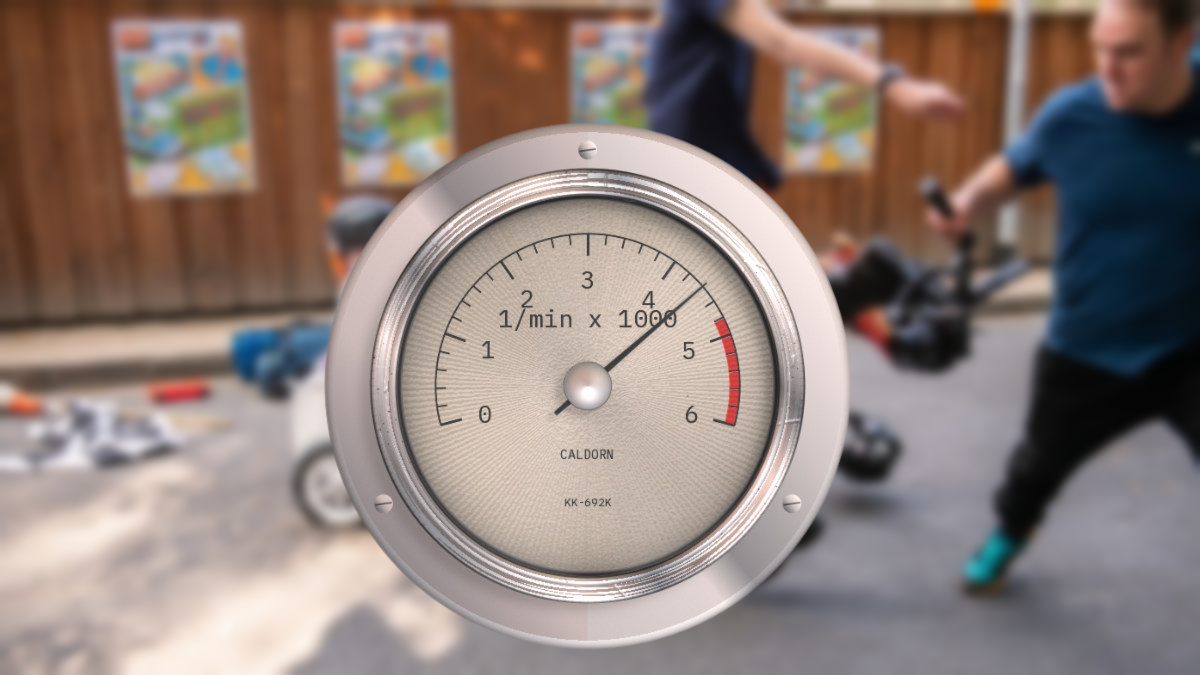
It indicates 4400 rpm
